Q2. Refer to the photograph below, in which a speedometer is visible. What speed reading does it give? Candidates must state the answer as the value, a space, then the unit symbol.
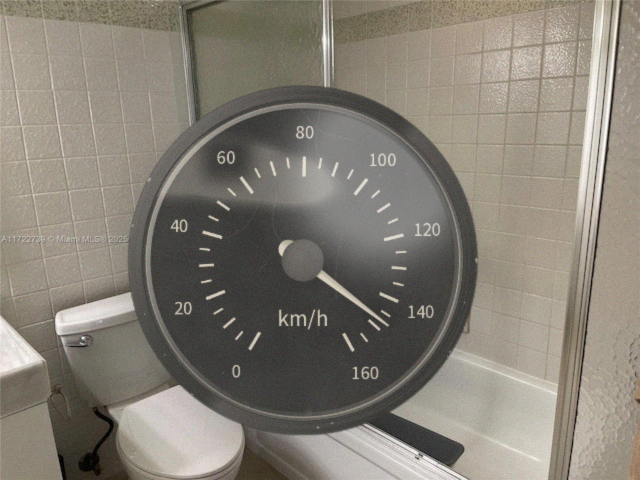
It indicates 147.5 km/h
